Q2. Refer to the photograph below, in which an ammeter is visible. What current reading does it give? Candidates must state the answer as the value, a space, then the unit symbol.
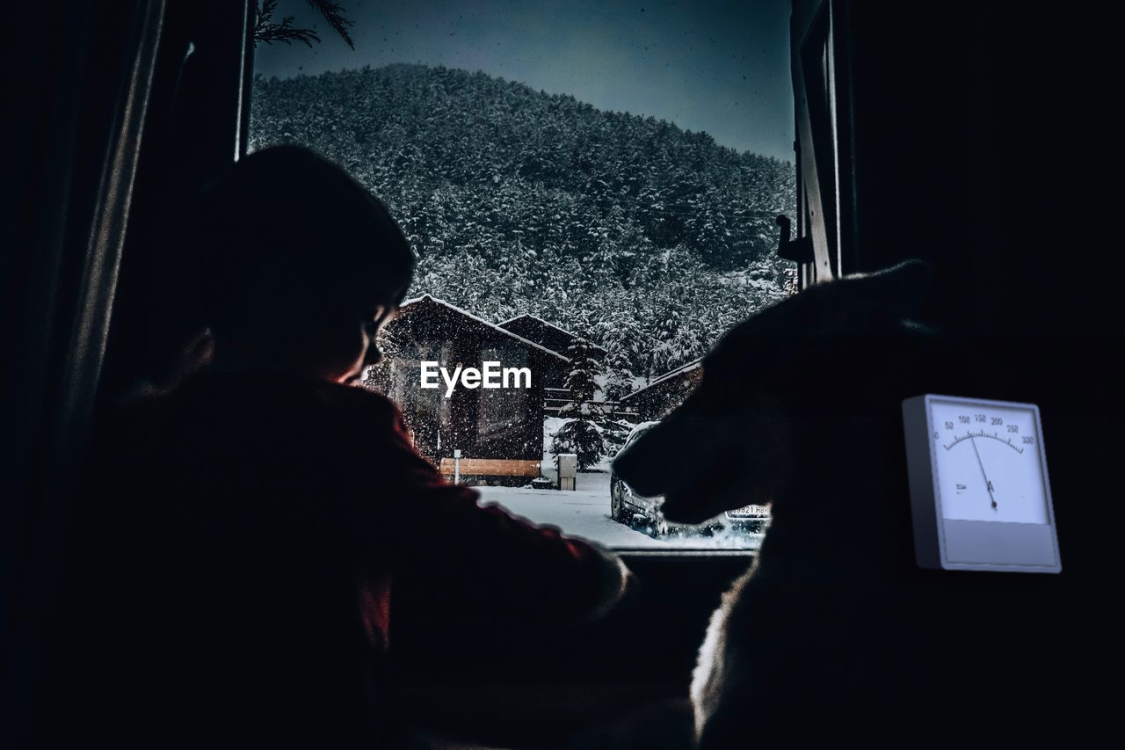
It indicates 100 A
